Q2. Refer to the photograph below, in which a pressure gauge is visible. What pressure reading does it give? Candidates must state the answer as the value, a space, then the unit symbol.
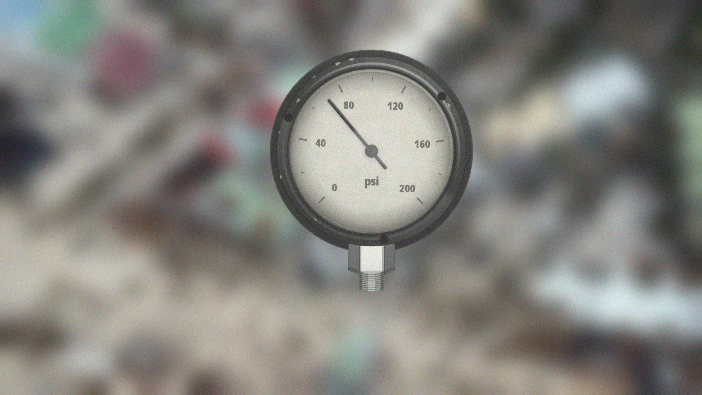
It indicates 70 psi
